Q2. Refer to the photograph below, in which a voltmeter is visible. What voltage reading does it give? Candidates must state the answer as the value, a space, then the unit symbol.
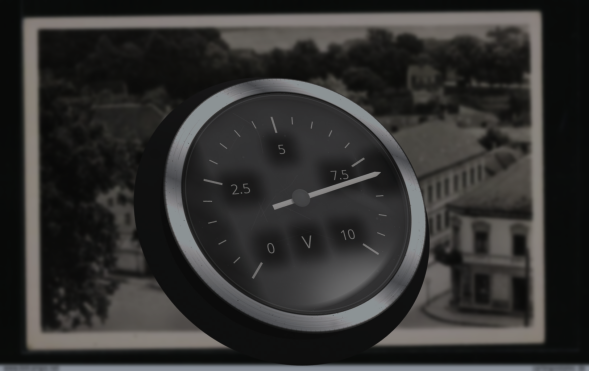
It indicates 8 V
